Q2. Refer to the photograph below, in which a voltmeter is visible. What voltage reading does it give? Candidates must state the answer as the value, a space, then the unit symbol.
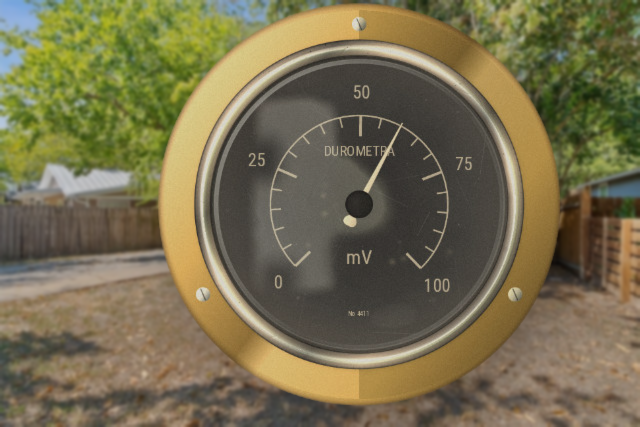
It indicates 60 mV
